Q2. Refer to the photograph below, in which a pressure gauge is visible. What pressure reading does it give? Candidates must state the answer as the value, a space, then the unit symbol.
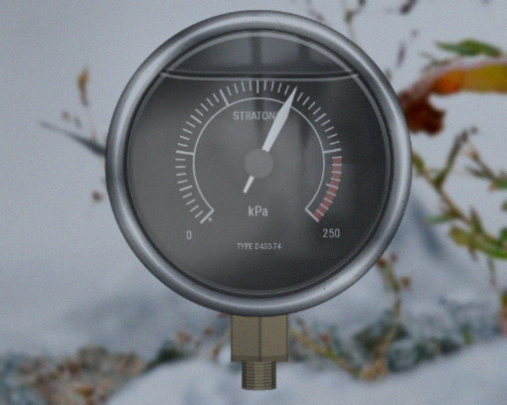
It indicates 150 kPa
